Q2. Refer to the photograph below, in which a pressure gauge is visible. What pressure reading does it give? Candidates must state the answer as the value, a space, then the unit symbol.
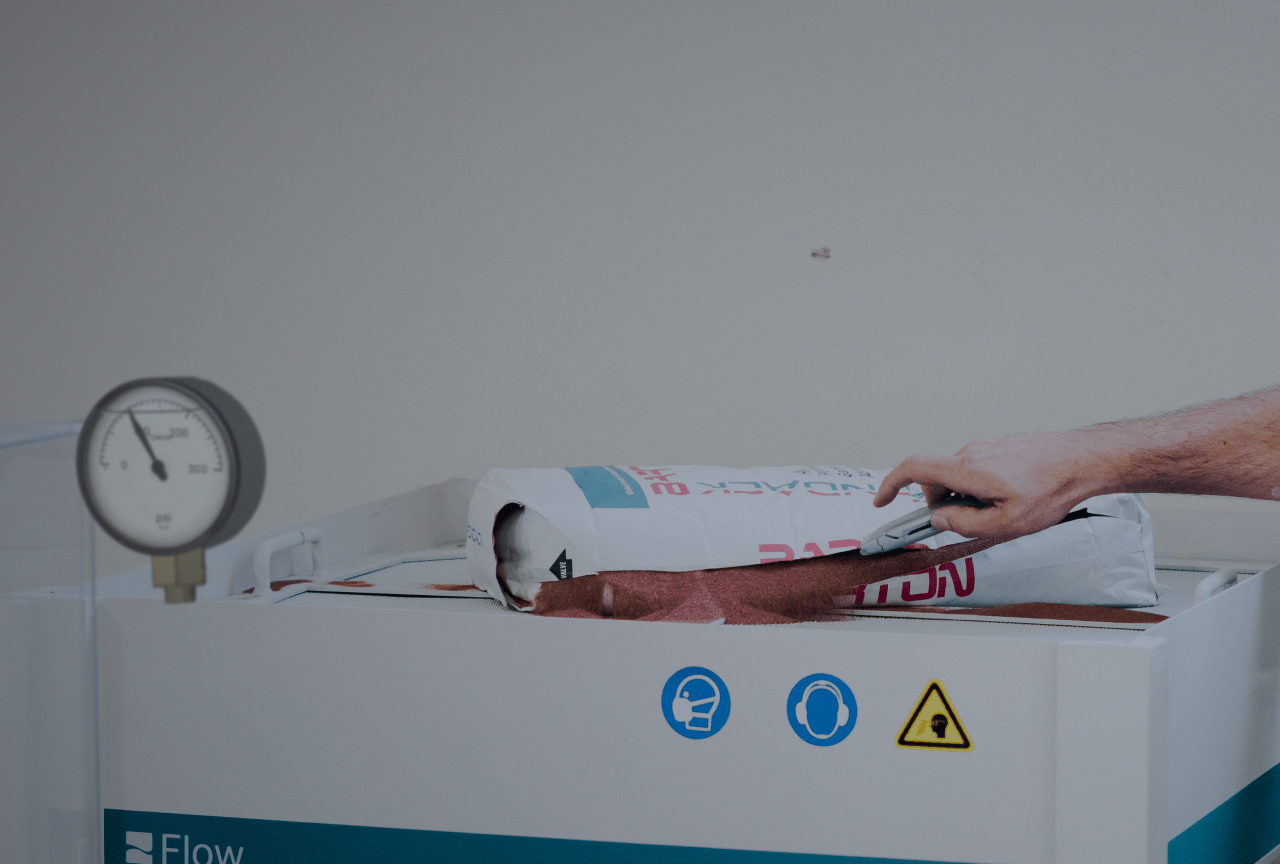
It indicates 100 psi
